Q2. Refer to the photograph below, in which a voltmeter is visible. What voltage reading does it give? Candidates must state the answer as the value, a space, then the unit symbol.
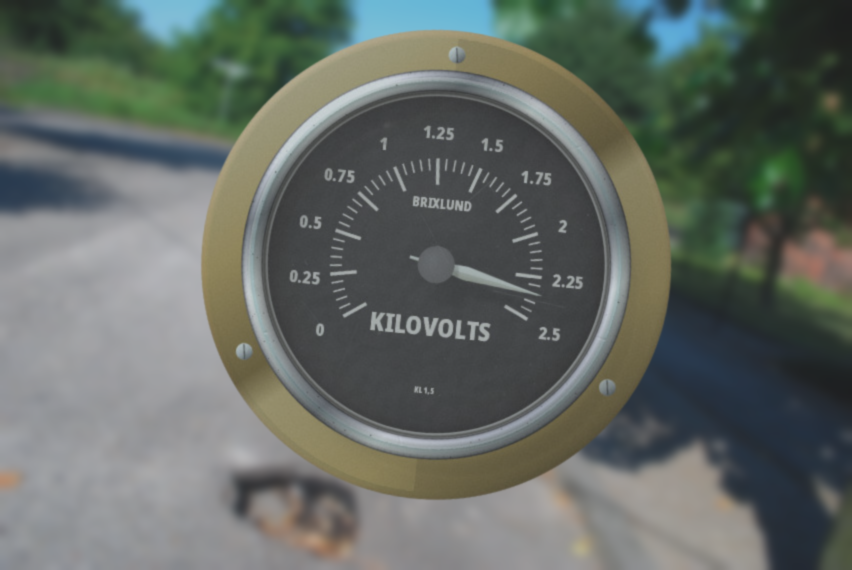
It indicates 2.35 kV
